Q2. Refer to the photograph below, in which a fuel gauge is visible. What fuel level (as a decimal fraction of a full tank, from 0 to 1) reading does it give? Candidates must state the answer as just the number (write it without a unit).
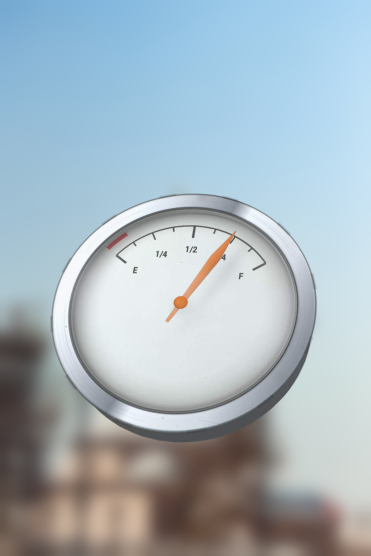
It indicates 0.75
